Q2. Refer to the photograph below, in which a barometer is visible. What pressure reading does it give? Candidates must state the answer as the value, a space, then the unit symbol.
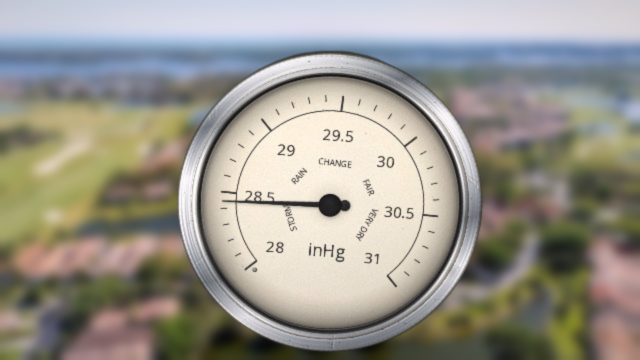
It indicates 28.45 inHg
